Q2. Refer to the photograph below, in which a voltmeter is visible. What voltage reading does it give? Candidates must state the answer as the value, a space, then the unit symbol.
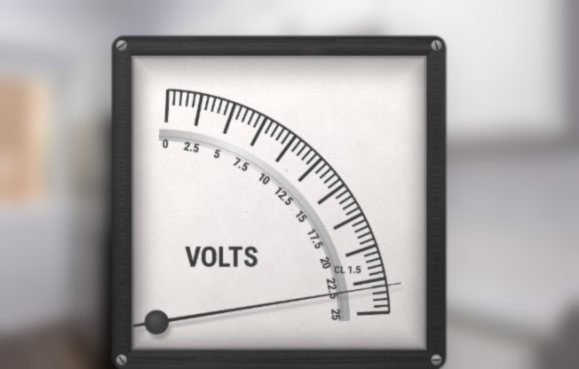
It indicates 23 V
